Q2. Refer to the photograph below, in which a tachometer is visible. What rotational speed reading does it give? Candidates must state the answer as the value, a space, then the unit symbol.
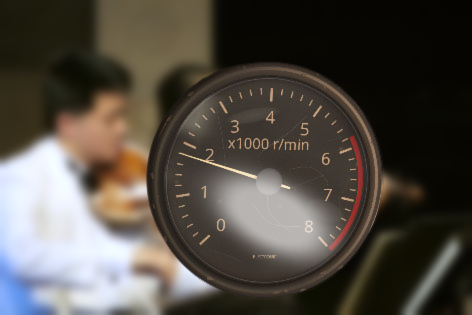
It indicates 1800 rpm
